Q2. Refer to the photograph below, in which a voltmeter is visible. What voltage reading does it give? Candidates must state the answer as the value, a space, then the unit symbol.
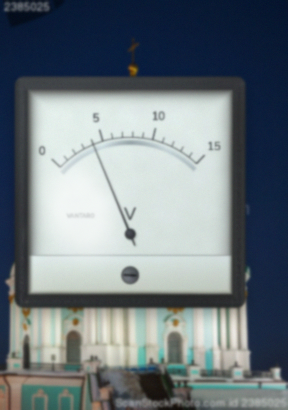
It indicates 4 V
